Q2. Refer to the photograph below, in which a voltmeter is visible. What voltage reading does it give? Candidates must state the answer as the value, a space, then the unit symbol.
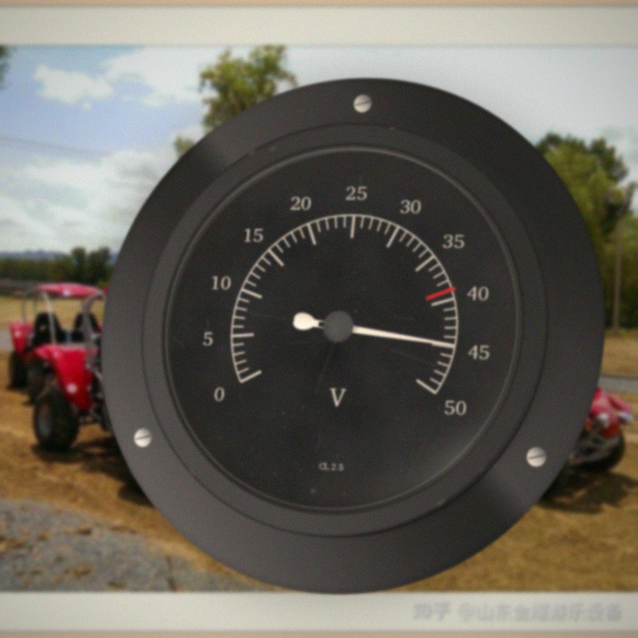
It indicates 45 V
